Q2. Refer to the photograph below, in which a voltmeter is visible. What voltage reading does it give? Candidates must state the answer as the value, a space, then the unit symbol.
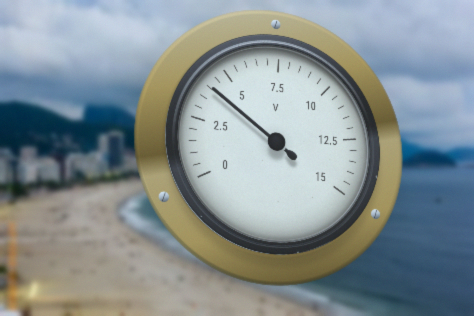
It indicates 4 V
